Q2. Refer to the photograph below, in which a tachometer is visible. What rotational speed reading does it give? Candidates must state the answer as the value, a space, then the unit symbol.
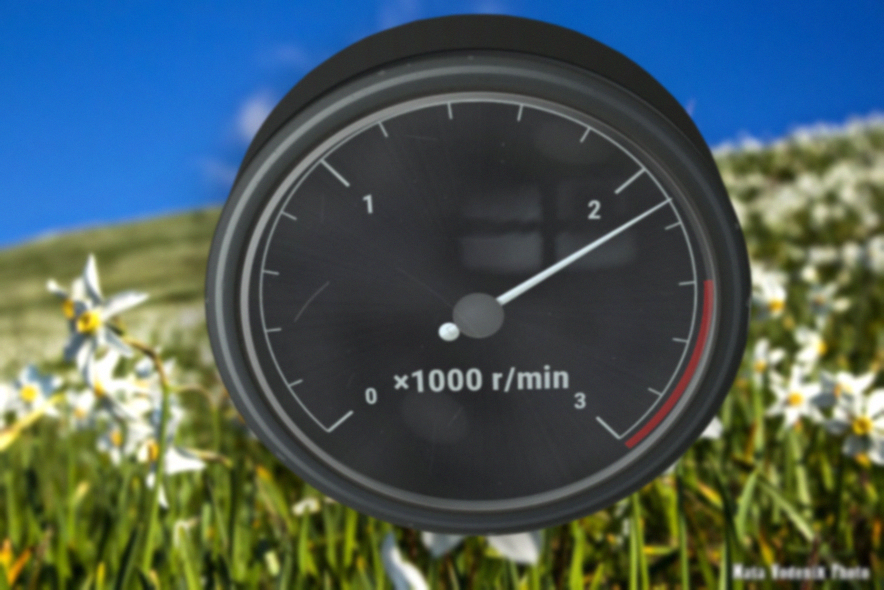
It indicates 2100 rpm
